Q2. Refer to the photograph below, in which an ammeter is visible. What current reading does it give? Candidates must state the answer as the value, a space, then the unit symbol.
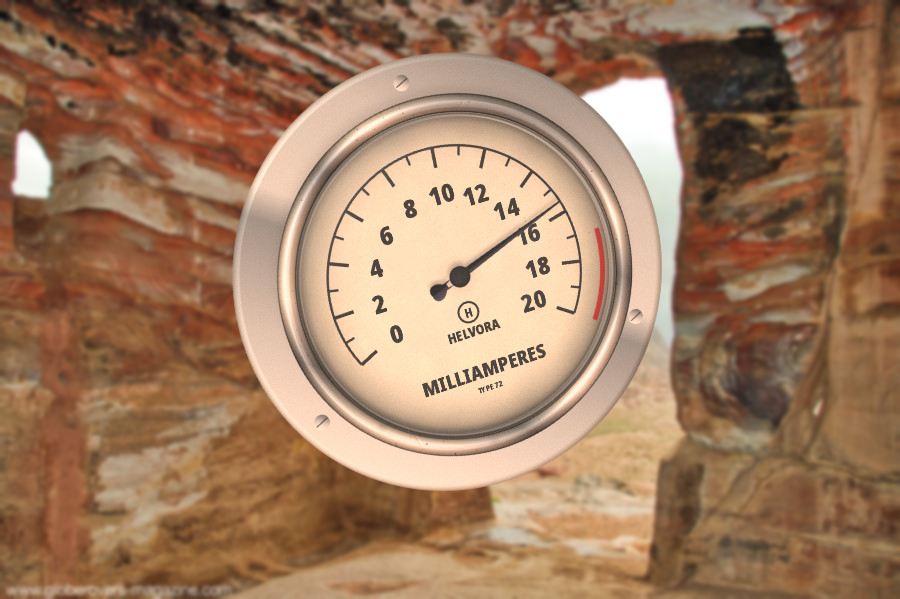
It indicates 15.5 mA
